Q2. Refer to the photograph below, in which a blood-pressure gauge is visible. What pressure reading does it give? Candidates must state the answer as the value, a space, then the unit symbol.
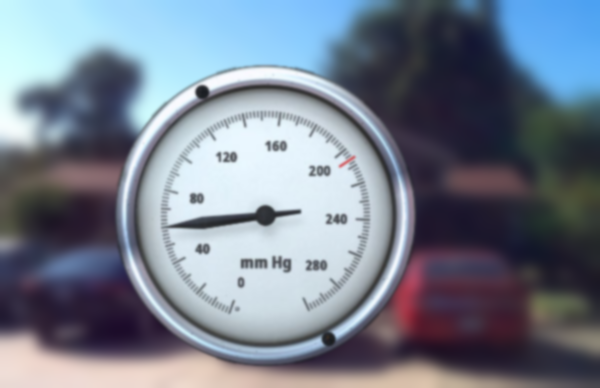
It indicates 60 mmHg
